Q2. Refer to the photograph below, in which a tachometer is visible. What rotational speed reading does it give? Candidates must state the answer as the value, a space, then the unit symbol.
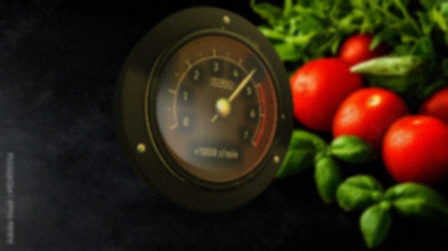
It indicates 4500 rpm
